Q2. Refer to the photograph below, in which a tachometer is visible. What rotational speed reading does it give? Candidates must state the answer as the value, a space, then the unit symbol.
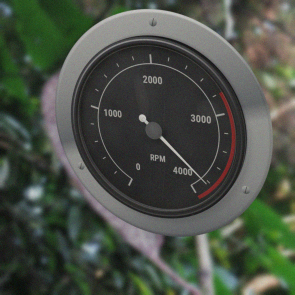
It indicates 3800 rpm
